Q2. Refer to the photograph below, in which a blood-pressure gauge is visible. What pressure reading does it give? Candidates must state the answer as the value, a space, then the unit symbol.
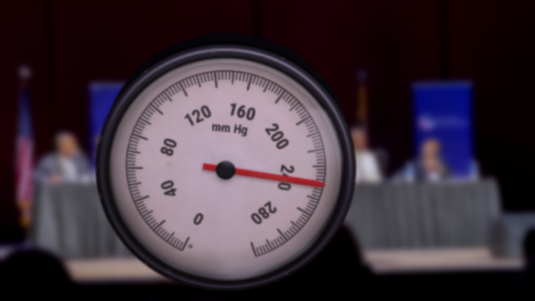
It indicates 240 mmHg
